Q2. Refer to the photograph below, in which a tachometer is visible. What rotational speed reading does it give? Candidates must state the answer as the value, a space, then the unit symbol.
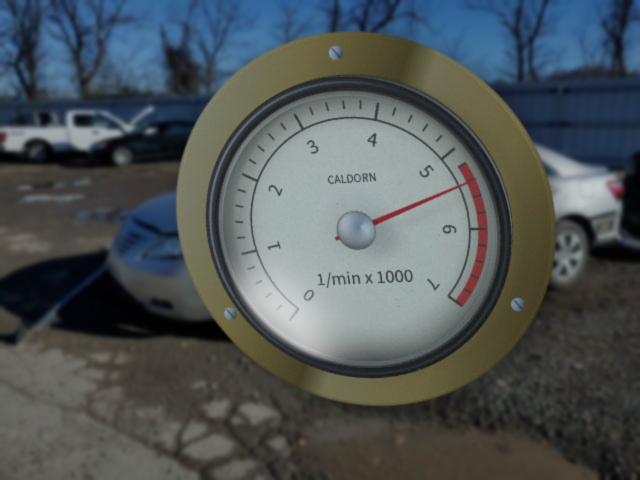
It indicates 5400 rpm
